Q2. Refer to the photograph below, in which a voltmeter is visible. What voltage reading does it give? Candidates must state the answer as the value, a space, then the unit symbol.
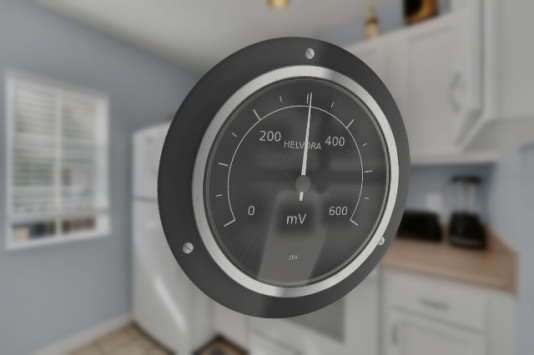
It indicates 300 mV
